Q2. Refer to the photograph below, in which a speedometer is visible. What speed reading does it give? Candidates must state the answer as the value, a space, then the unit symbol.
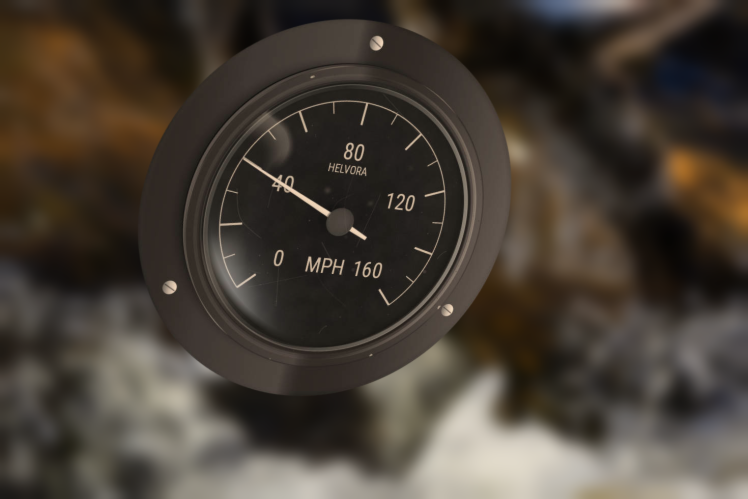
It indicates 40 mph
